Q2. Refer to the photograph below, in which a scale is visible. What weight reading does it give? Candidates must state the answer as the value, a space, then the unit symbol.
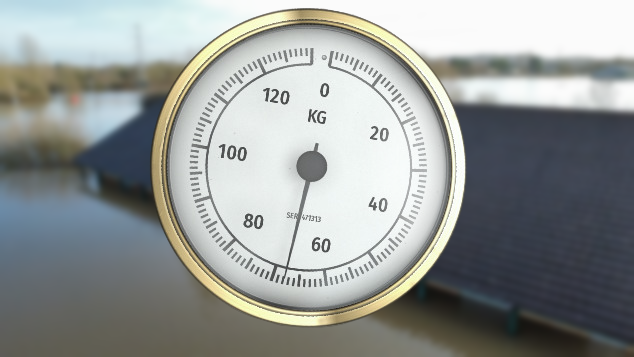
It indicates 68 kg
